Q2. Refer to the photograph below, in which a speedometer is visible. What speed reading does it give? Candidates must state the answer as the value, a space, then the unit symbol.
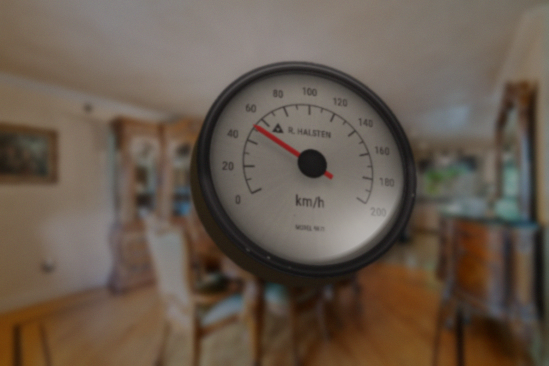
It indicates 50 km/h
